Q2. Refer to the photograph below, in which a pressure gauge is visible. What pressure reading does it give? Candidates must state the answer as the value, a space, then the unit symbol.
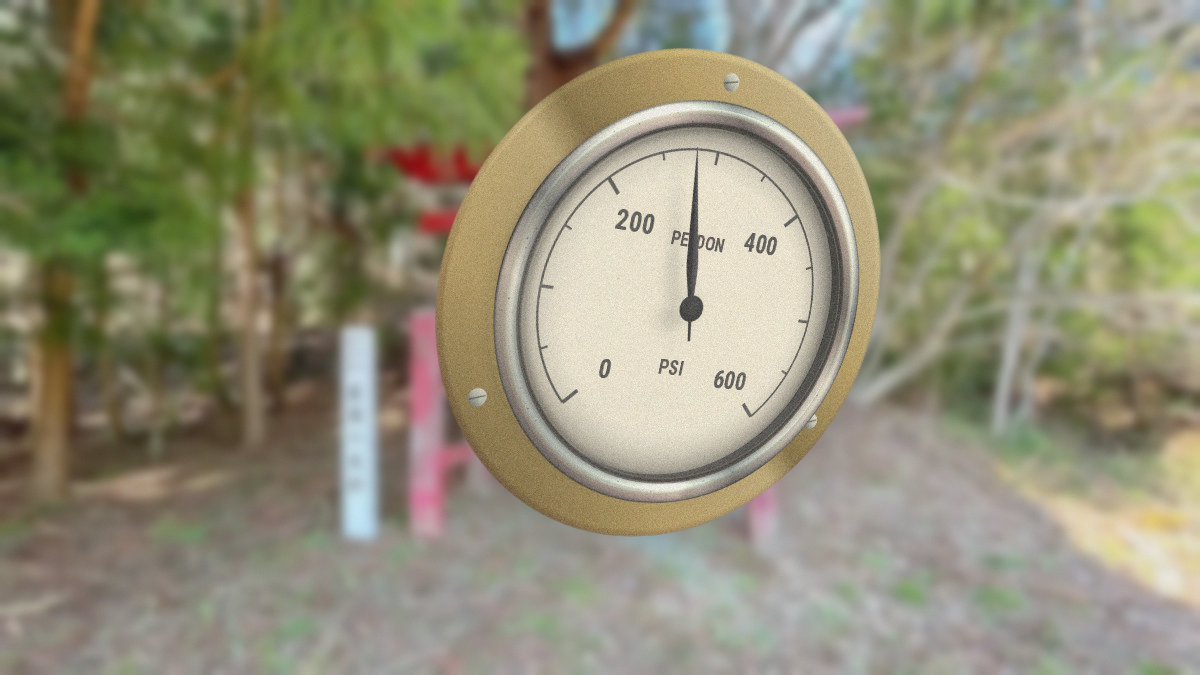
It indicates 275 psi
